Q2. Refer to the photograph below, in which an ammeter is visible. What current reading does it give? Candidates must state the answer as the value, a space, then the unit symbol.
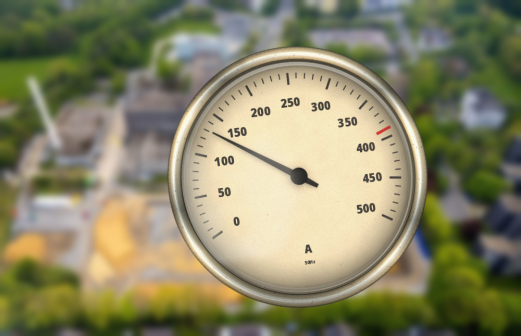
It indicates 130 A
